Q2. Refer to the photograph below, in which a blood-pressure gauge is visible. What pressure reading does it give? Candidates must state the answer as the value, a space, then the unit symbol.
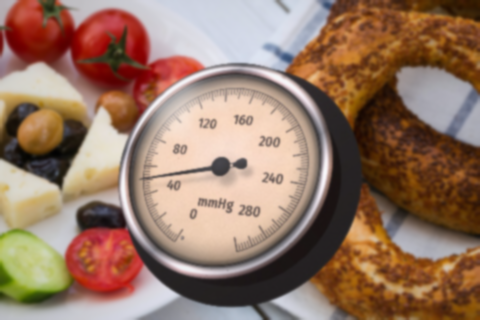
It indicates 50 mmHg
